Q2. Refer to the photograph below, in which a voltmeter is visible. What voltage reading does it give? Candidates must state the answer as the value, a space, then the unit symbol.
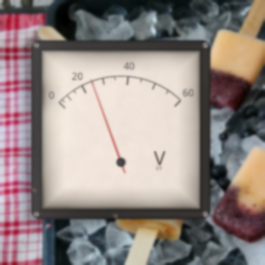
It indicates 25 V
